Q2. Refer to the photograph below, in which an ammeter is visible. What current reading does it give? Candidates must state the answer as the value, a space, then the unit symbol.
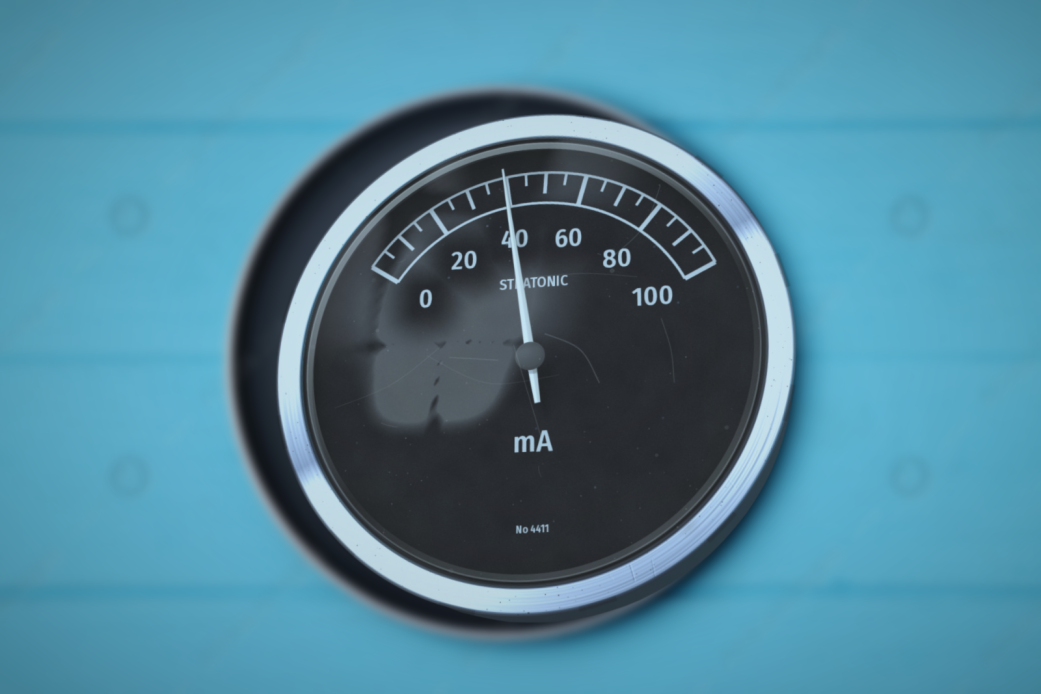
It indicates 40 mA
